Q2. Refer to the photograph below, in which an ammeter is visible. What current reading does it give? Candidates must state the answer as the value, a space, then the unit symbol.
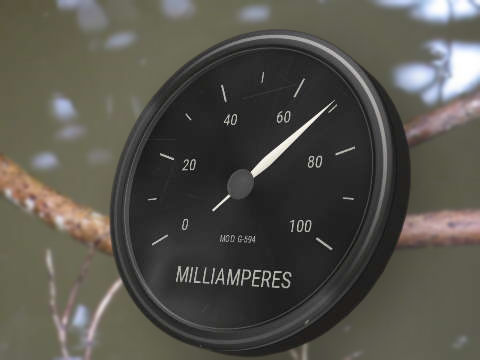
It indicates 70 mA
